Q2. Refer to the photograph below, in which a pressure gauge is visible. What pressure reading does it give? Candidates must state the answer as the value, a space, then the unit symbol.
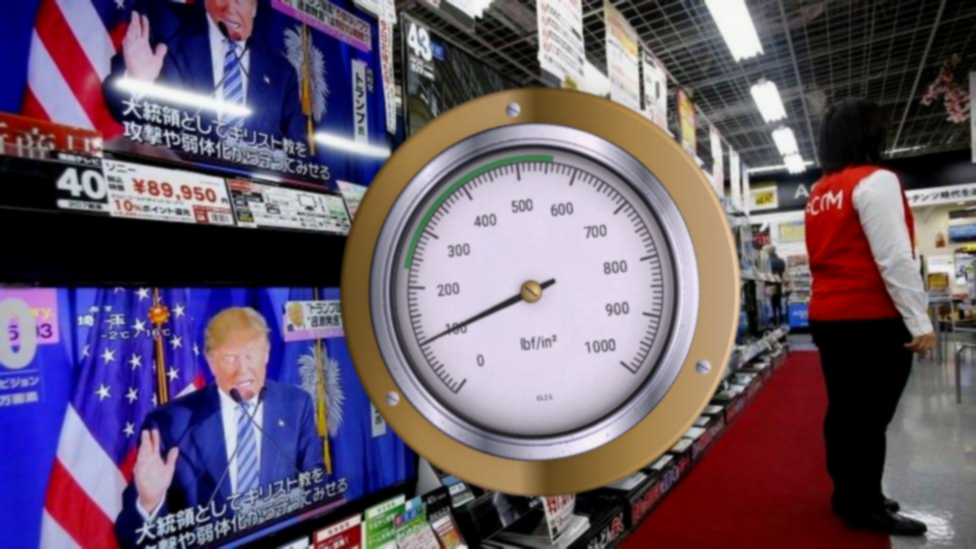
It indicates 100 psi
